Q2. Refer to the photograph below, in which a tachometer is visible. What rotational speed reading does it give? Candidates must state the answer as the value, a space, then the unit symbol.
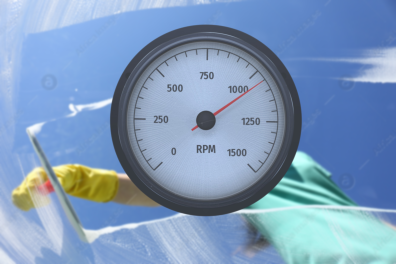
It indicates 1050 rpm
